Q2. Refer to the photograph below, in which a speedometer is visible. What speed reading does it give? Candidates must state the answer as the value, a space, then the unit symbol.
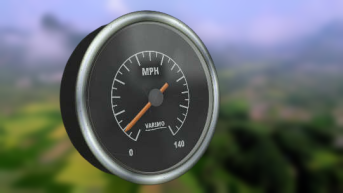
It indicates 10 mph
